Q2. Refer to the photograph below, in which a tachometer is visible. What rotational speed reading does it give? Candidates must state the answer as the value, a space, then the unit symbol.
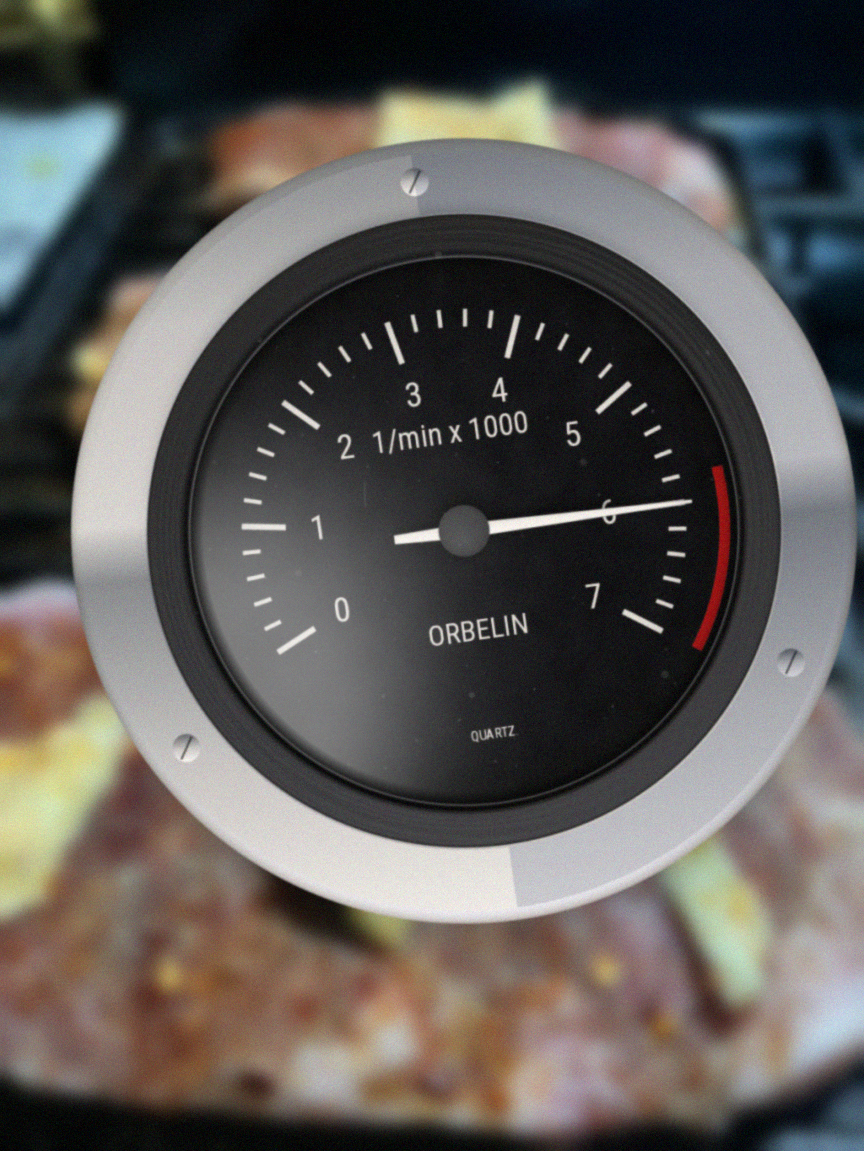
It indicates 6000 rpm
